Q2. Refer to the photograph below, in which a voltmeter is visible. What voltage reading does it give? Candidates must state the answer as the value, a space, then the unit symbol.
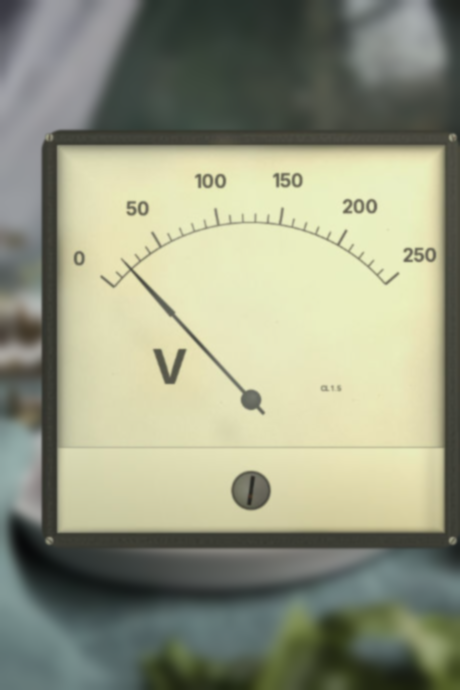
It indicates 20 V
